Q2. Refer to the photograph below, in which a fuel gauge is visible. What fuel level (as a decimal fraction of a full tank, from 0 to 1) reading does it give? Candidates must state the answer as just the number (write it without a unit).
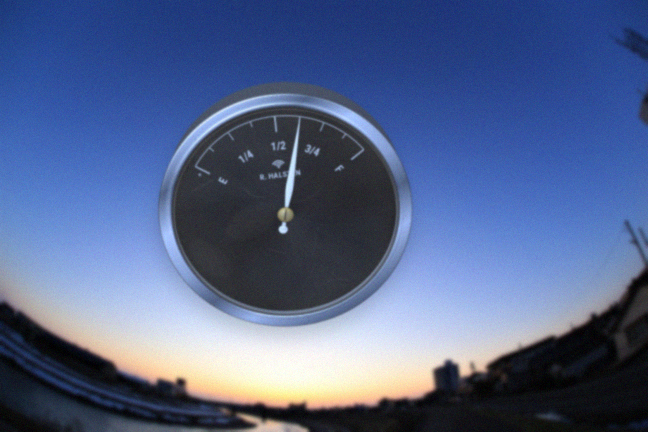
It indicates 0.625
